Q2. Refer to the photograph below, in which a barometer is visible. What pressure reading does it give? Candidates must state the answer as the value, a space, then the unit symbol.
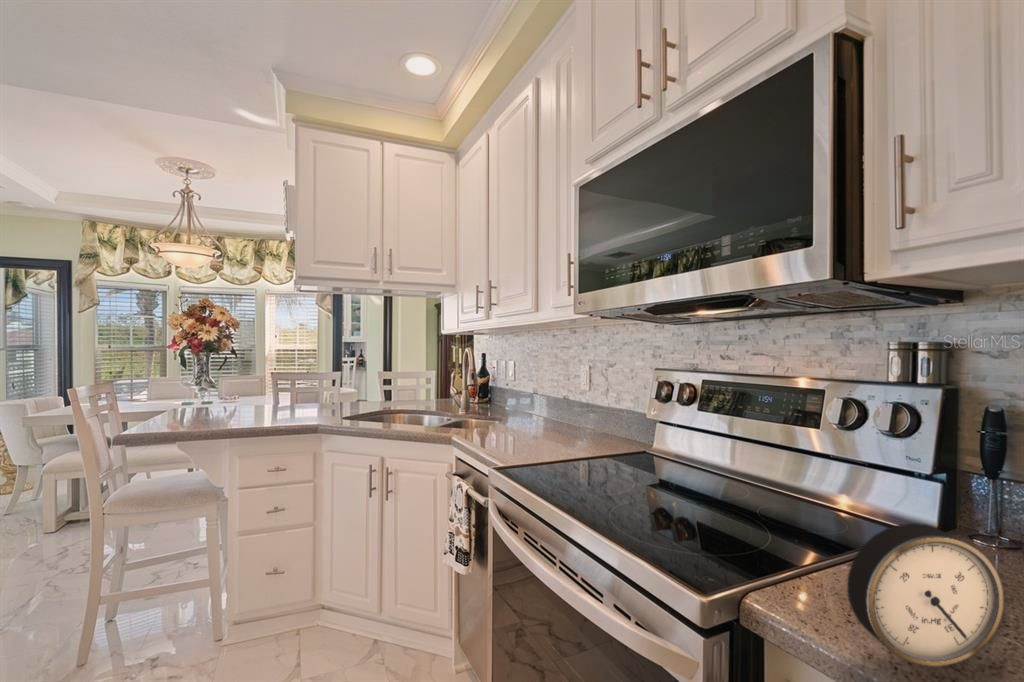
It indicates 30.9 inHg
